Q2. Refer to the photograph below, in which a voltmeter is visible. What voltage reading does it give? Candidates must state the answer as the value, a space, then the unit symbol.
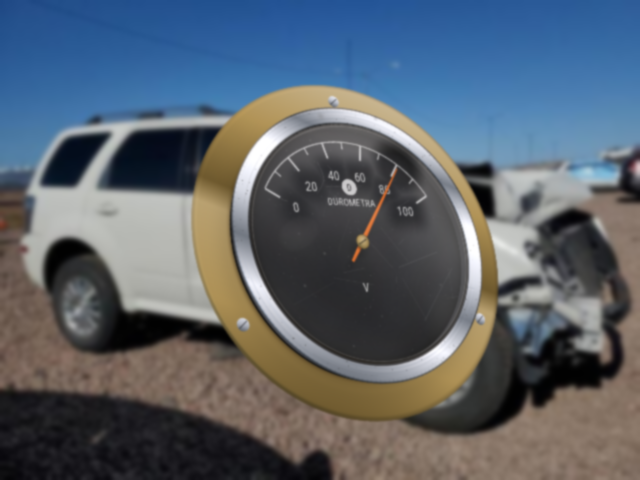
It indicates 80 V
